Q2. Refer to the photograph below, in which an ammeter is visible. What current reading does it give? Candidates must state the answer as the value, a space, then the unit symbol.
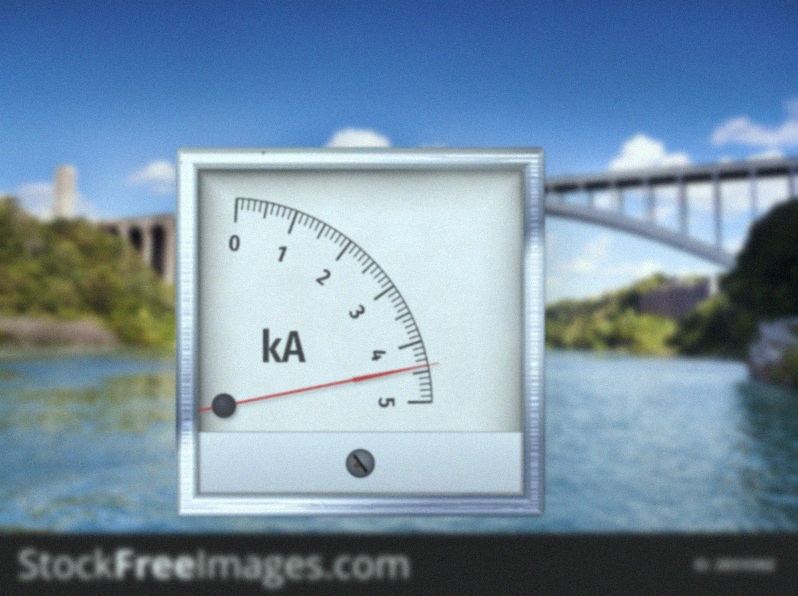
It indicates 4.4 kA
